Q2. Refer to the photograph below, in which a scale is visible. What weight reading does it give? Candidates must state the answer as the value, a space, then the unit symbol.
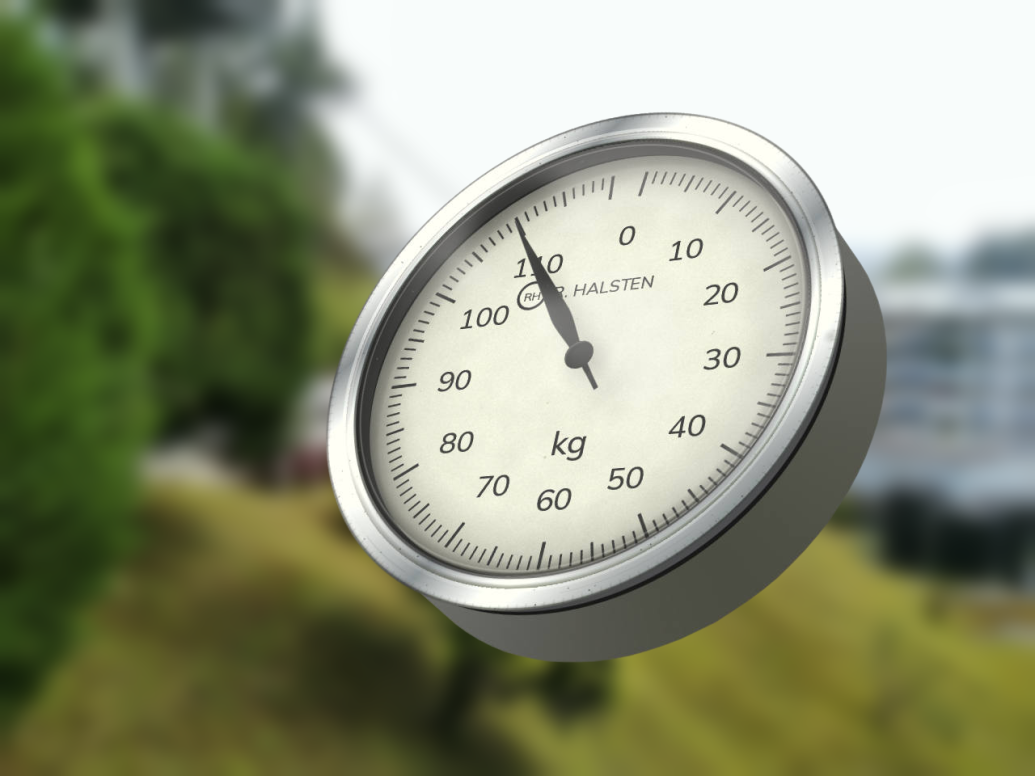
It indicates 110 kg
